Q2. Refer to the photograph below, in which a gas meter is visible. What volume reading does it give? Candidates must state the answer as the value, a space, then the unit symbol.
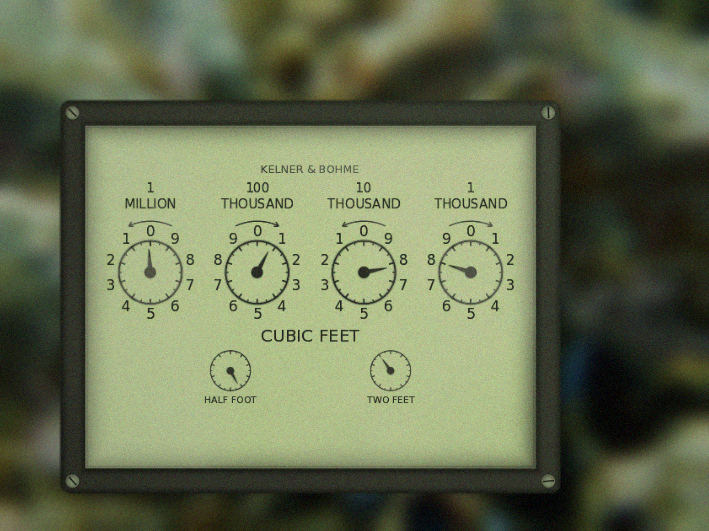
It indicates 7800 ft³
